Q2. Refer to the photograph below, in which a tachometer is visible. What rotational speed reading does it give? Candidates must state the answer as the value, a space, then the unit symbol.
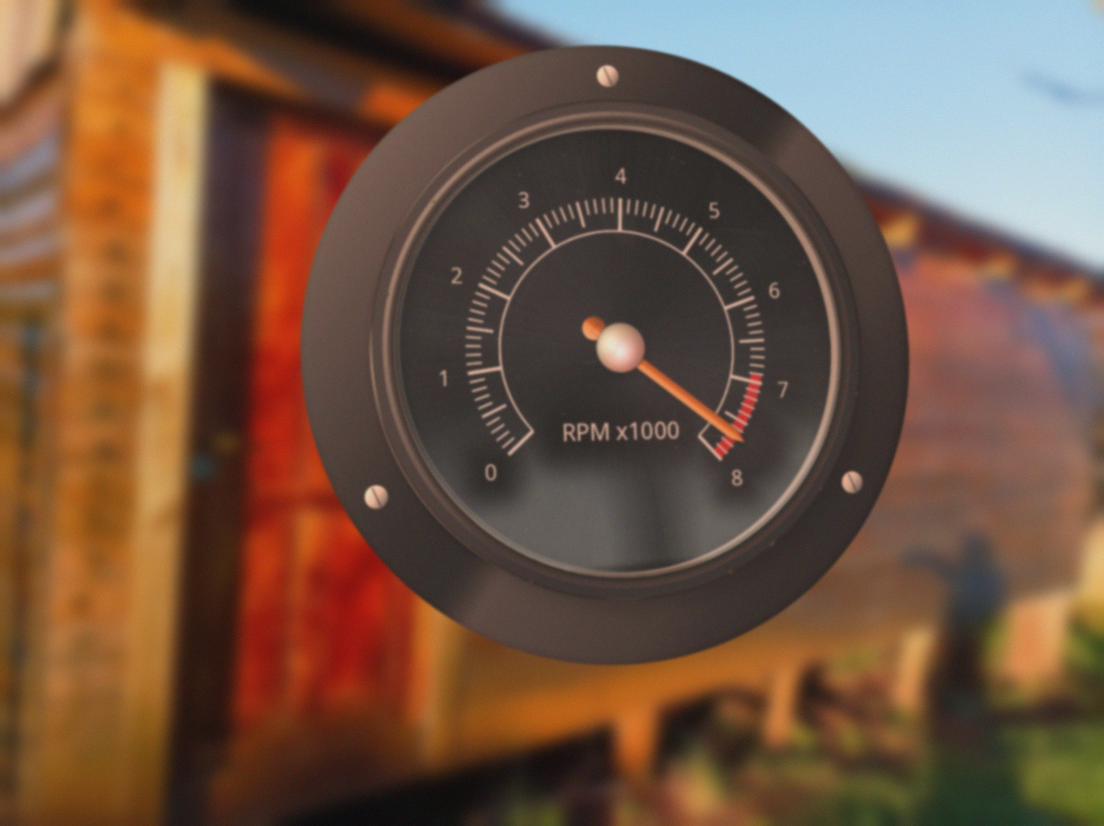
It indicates 7700 rpm
